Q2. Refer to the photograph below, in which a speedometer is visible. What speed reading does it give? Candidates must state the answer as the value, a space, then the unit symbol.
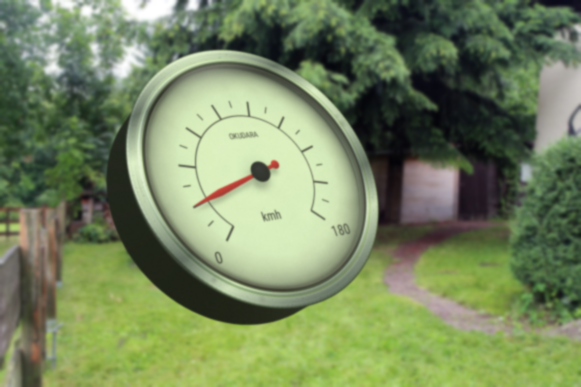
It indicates 20 km/h
